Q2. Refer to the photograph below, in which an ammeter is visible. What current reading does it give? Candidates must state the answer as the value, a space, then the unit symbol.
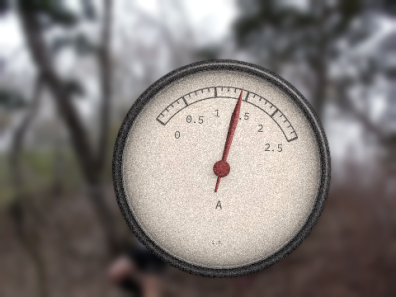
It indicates 1.4 A
